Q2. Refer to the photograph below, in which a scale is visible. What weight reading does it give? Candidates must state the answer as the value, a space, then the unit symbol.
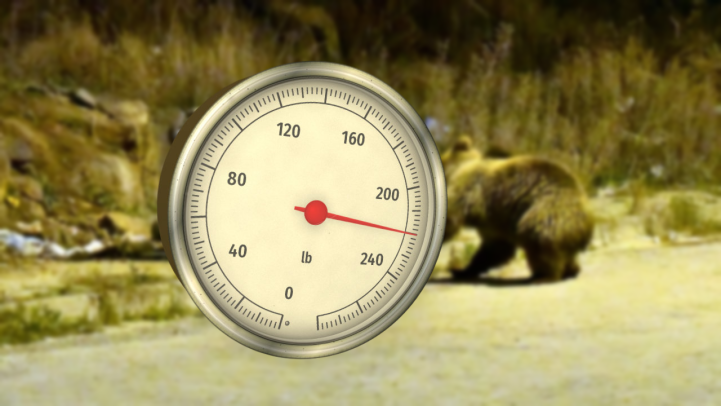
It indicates 220 lb
